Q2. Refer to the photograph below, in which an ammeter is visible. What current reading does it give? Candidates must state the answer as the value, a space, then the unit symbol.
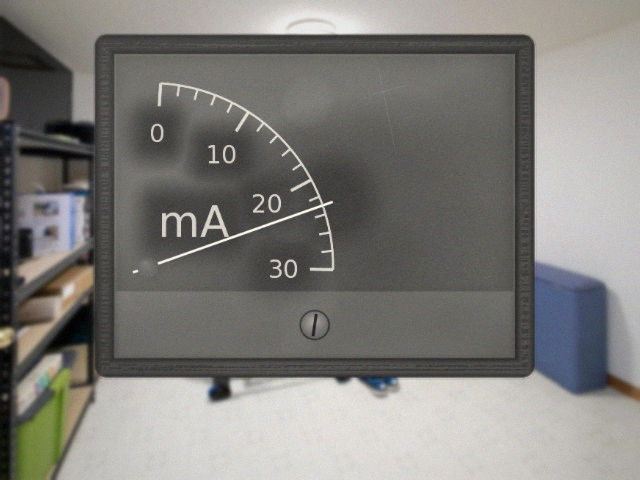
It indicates 23 mA
